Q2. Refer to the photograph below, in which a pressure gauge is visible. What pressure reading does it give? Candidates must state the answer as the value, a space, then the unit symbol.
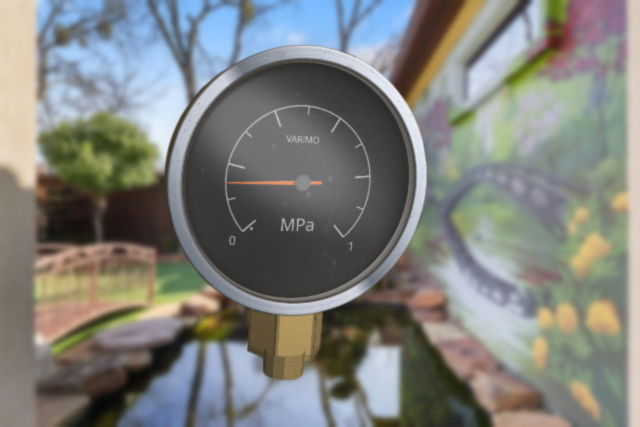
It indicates 0.15 MPa
